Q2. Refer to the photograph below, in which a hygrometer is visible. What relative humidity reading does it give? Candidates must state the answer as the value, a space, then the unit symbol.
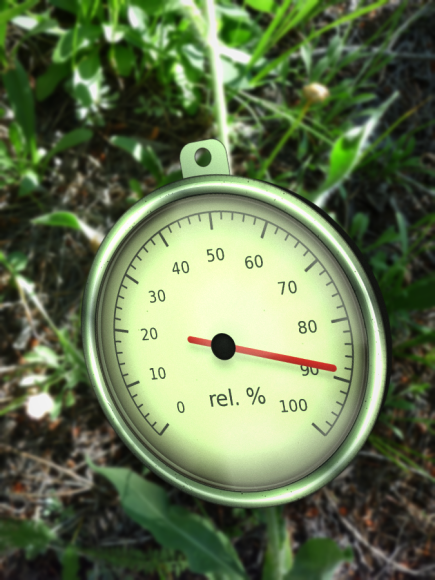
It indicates 88 %
